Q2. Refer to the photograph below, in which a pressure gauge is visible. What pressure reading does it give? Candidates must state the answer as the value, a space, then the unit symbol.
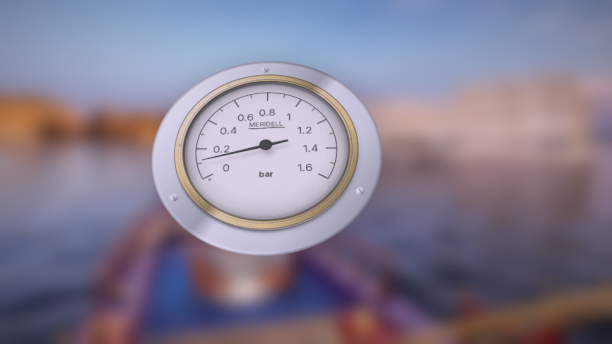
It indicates 0.1 bar
